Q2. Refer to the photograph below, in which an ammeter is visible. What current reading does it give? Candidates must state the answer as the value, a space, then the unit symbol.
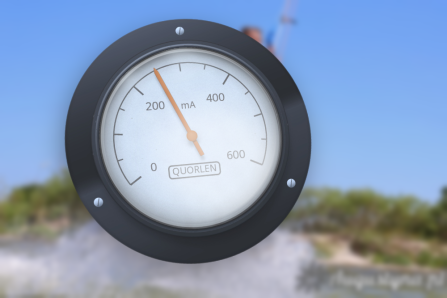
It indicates 250 mA
